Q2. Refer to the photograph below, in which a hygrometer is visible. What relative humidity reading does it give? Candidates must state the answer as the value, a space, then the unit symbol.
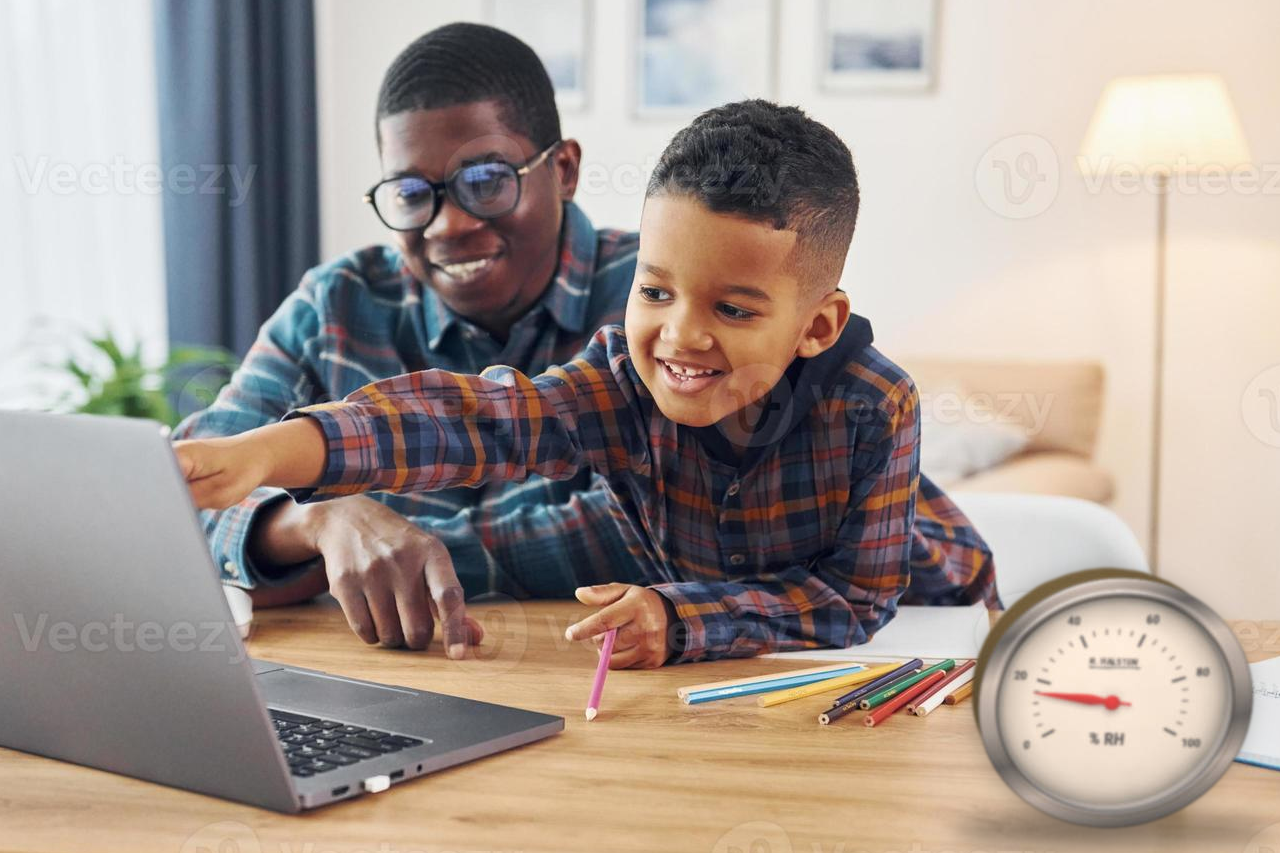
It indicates 16 %
